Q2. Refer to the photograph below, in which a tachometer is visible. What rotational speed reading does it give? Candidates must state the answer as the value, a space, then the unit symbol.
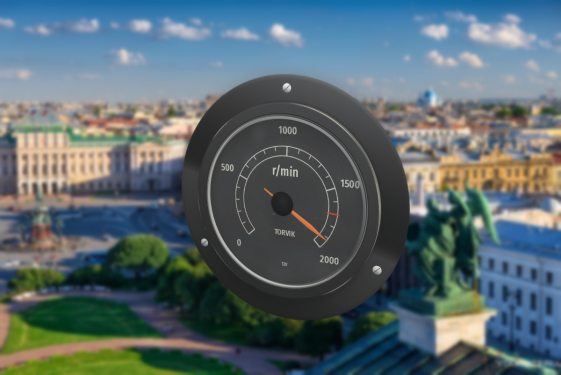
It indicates 1900 rpm
